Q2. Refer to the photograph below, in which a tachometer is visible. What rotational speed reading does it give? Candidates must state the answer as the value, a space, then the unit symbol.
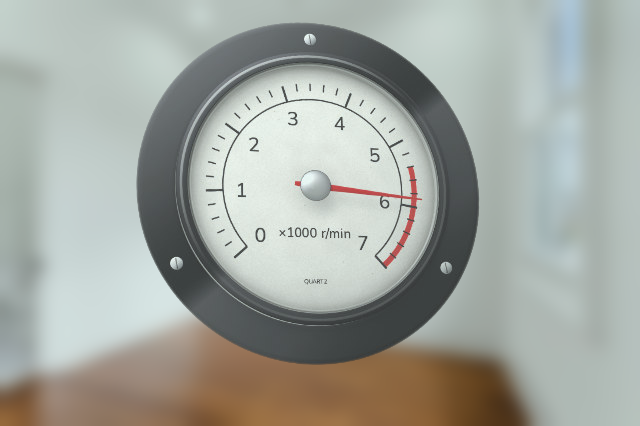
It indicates 5900 rpm
